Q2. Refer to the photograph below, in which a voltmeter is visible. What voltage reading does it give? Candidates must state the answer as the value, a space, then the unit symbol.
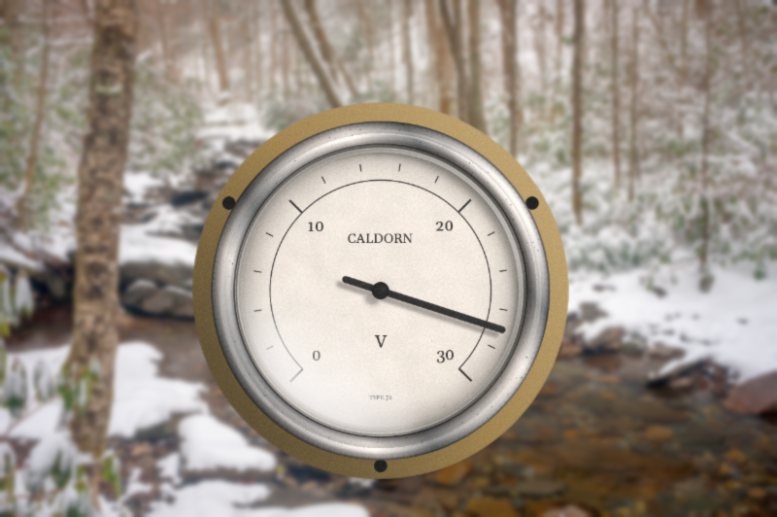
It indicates 27 V
